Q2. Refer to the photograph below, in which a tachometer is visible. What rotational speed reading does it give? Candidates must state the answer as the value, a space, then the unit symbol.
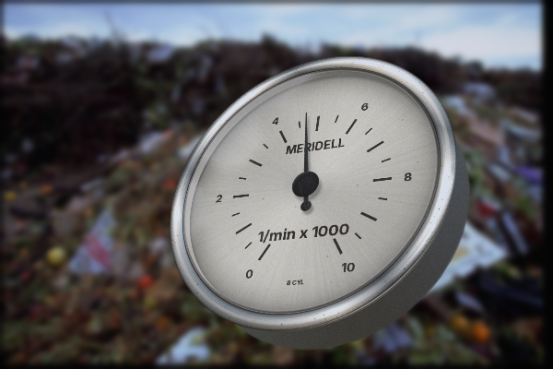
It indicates 4750 rpm
